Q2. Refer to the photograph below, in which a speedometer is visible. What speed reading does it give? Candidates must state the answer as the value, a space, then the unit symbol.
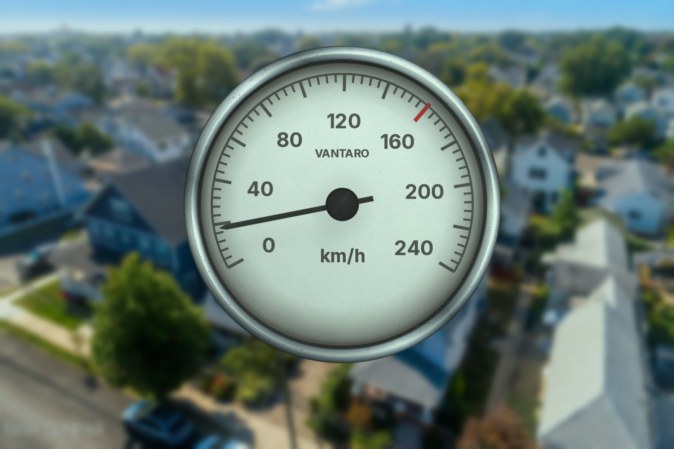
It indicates 18 km/h
